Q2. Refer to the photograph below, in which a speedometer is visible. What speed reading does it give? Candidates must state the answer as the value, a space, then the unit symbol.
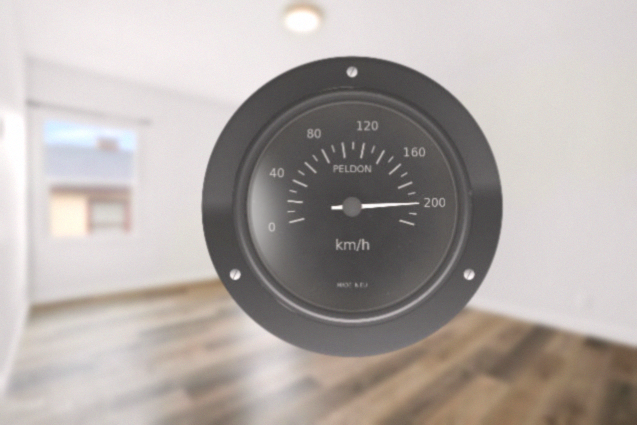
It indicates 200 km/h
